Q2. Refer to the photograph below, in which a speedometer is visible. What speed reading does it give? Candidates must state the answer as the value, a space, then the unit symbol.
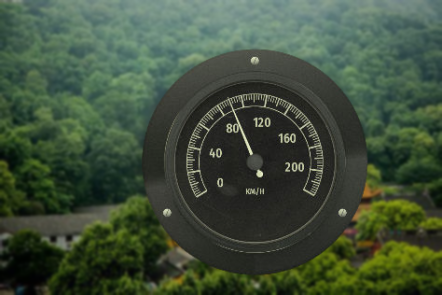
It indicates 90 km/h
